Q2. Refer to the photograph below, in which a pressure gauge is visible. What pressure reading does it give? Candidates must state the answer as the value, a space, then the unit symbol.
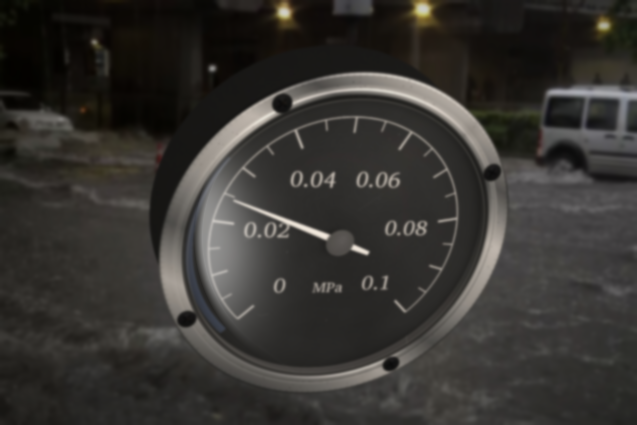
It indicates 0.025 MPa
